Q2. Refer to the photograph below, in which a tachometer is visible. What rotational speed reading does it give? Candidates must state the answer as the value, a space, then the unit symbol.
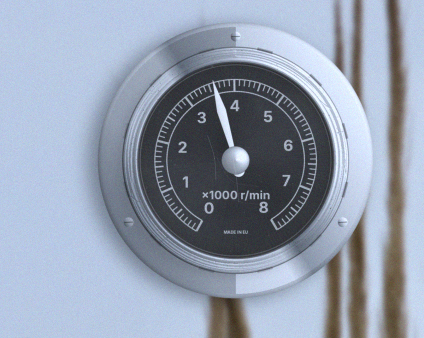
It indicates 3600 rpm
